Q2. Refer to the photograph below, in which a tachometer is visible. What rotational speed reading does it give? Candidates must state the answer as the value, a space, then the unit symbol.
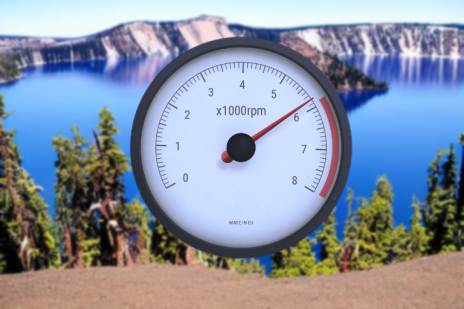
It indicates 5800 rpm
